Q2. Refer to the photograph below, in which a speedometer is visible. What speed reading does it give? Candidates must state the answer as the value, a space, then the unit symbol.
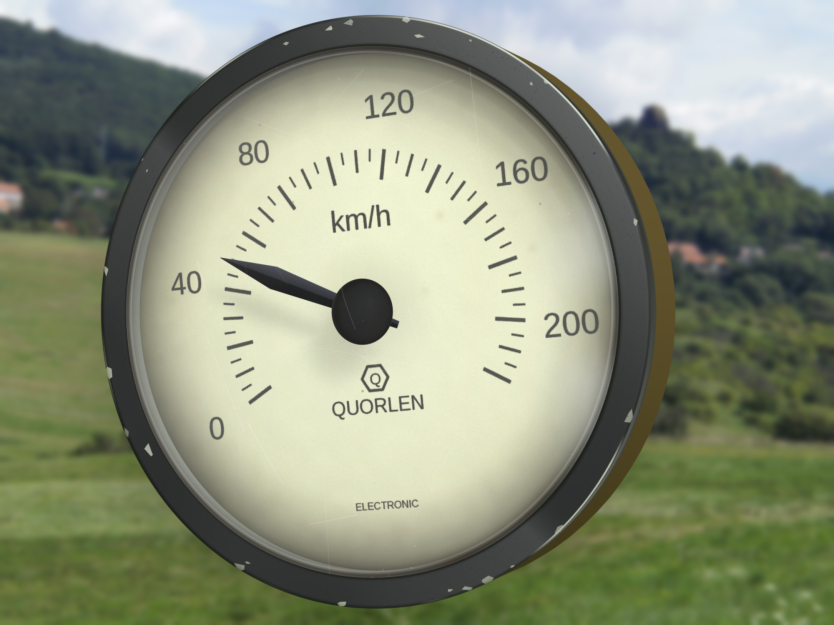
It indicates 50 km/h
